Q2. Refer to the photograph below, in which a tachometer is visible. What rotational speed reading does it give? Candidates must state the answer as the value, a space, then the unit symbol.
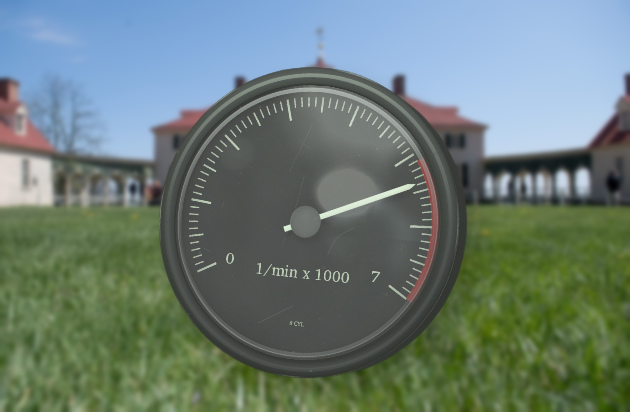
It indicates 5400 rpm
